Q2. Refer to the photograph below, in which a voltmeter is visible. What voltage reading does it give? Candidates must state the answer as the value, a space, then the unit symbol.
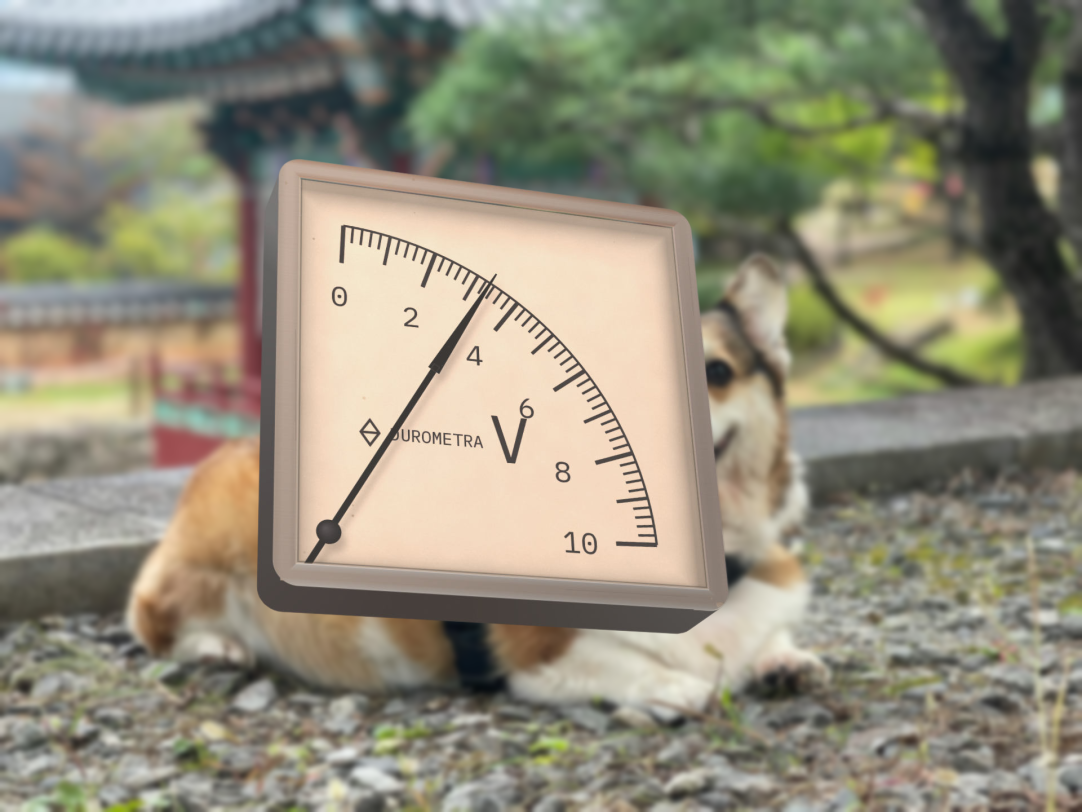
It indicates 3.3 V
